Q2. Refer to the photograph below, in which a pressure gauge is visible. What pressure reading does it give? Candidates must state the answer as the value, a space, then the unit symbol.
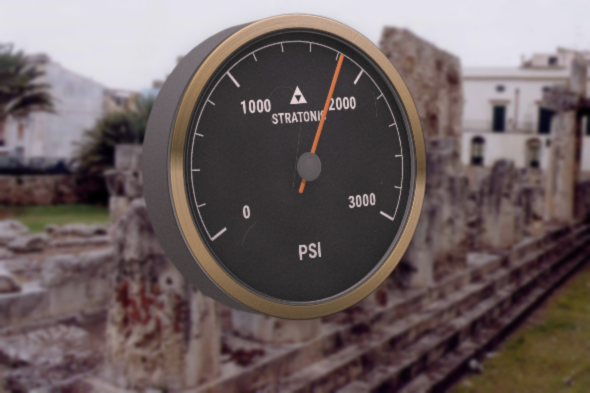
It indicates 1800 psi
